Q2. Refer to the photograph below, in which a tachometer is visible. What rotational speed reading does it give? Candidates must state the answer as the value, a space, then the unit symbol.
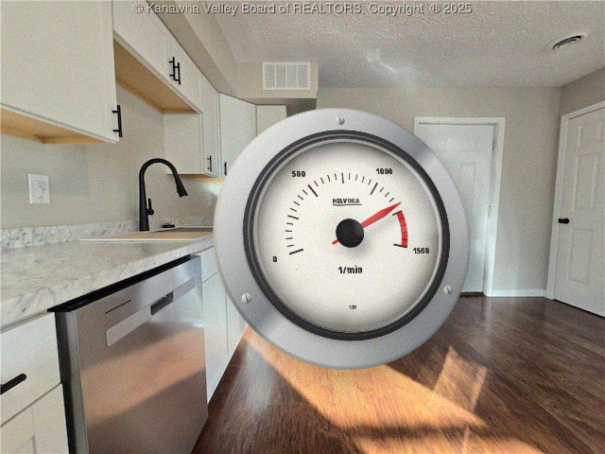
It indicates 1200 rpm
